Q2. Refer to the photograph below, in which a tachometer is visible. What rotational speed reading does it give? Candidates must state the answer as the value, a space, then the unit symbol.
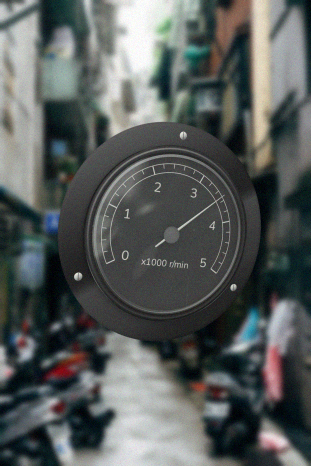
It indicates 3500 rpm
